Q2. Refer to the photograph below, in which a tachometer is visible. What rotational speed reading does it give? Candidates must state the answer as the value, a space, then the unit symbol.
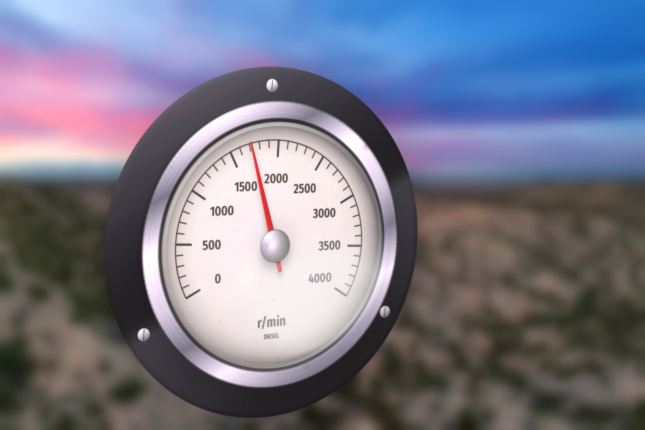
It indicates 1700 rpm
